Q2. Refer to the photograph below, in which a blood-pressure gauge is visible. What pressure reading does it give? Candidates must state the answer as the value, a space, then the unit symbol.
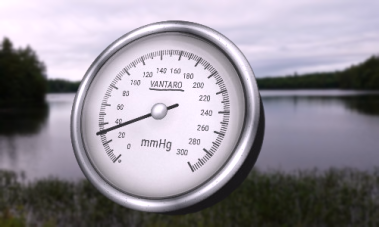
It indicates 30 mmHg
